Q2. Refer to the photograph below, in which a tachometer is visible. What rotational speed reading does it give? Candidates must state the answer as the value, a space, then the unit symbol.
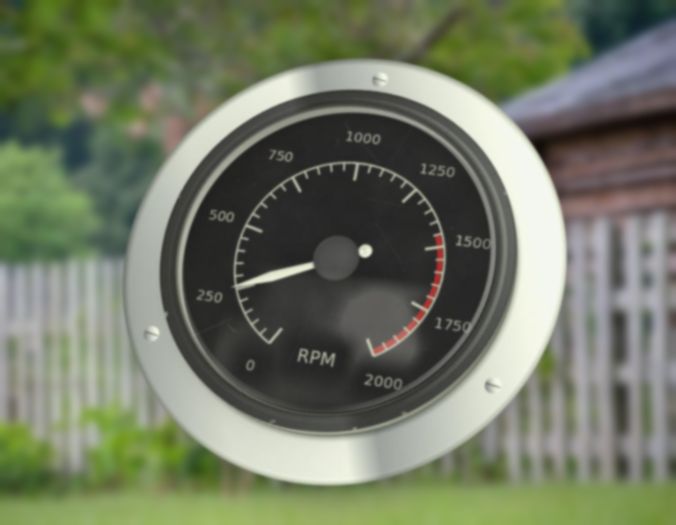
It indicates 250 rpm
